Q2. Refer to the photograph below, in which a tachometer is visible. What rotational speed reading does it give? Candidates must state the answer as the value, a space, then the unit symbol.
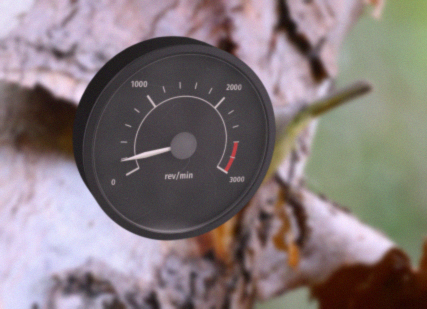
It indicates 200 rpm
